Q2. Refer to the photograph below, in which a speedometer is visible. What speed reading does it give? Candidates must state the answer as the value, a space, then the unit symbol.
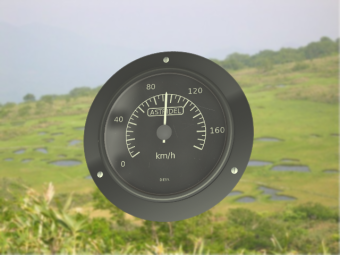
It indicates 95 km/h
